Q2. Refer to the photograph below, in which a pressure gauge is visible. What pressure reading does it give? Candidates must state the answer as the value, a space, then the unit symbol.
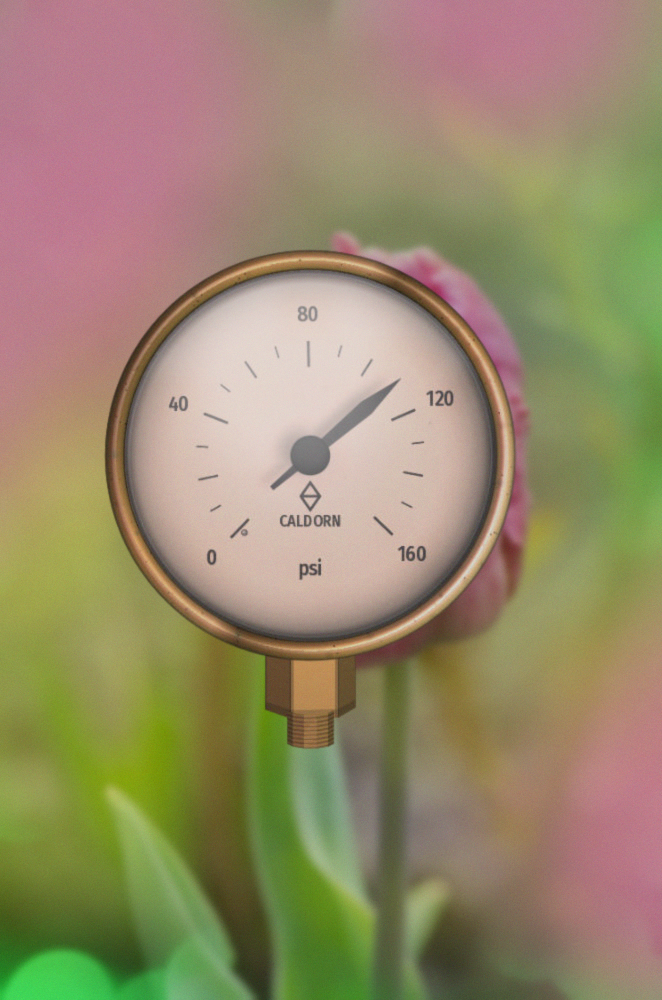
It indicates 110 psi
